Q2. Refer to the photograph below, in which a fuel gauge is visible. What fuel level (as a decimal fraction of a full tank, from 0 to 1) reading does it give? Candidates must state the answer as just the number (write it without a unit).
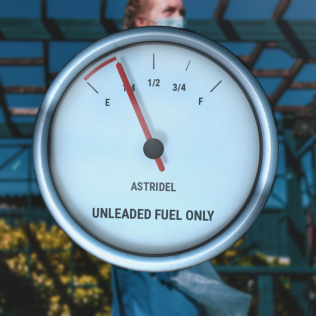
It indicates 0.25
